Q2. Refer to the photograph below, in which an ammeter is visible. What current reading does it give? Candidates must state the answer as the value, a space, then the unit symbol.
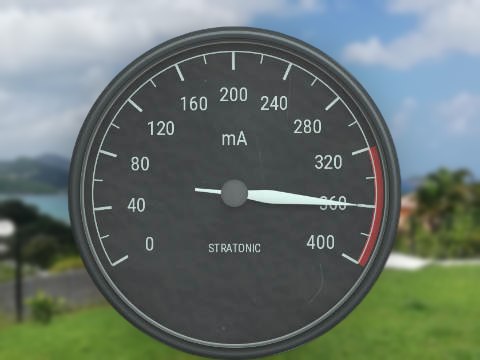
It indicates 360 mA
